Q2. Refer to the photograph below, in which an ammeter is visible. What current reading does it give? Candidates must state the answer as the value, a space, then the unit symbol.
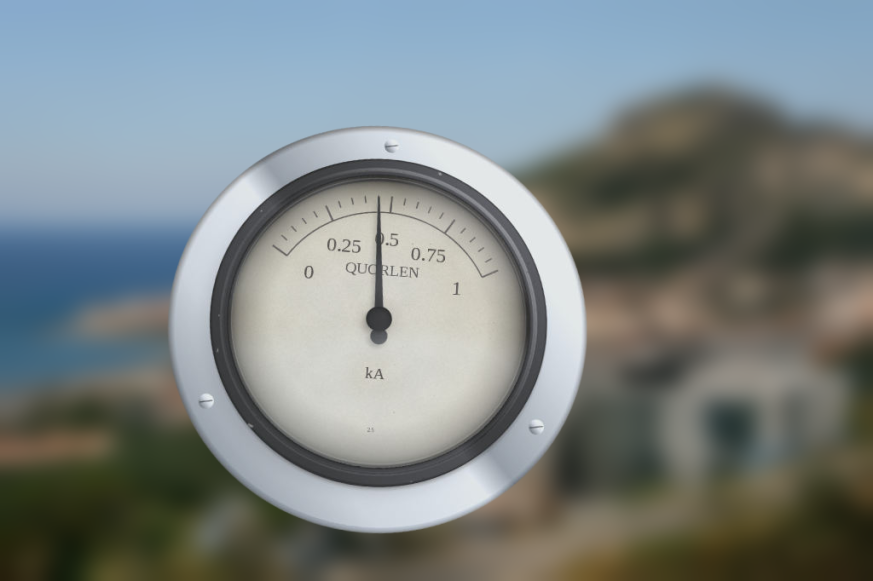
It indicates 0.45 kA
